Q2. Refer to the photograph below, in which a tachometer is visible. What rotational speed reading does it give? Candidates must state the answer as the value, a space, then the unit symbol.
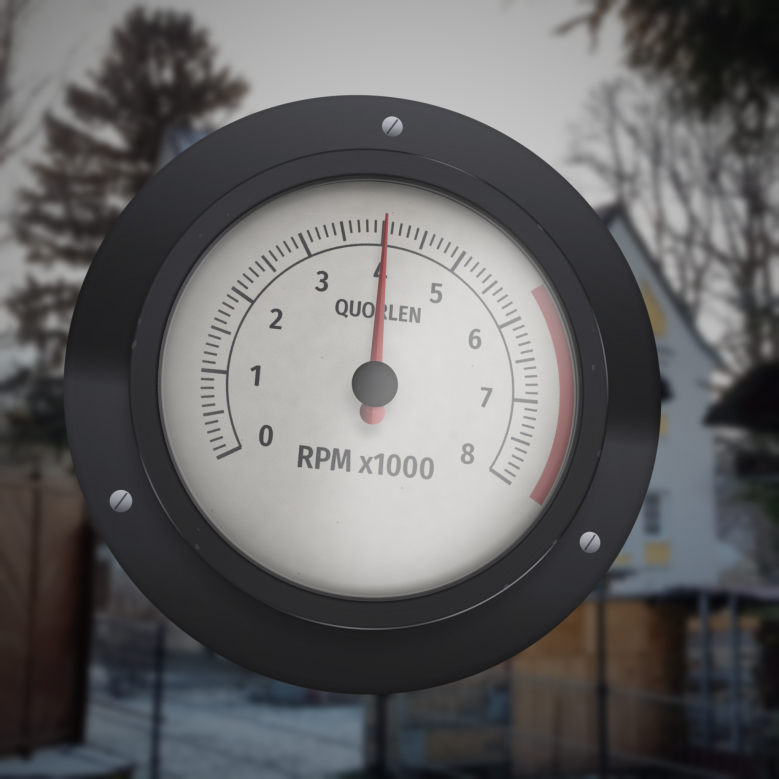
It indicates 4000 rpm
